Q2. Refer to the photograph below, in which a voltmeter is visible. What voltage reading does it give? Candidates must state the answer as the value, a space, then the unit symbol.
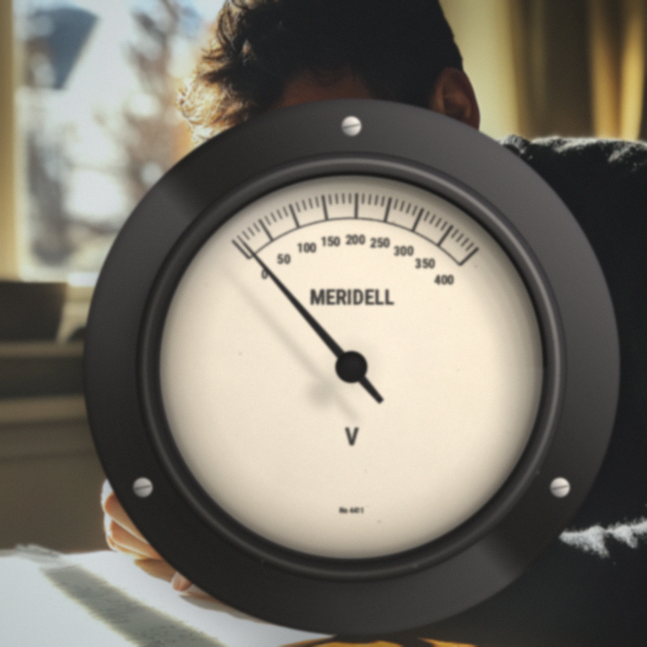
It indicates 10 V
